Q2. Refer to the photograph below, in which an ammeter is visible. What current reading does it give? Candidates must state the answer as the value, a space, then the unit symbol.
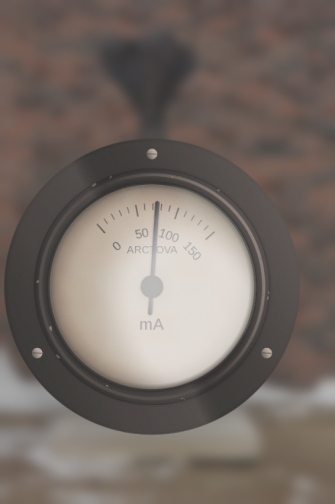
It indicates 75 mA
